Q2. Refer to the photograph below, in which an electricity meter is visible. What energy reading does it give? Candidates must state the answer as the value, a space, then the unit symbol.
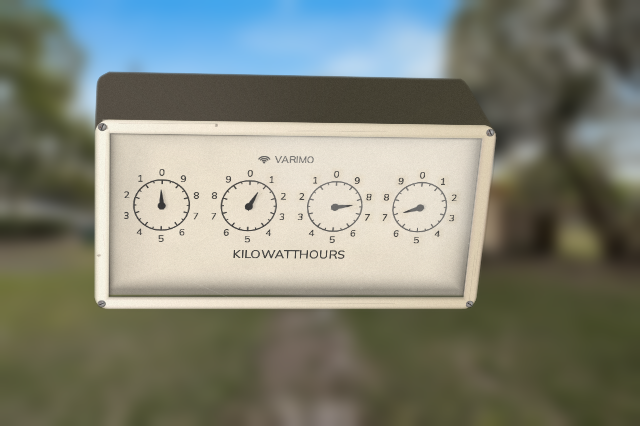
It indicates 77 kWh
